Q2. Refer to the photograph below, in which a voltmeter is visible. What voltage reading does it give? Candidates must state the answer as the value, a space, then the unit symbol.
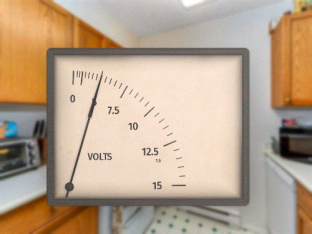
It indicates 5 V
